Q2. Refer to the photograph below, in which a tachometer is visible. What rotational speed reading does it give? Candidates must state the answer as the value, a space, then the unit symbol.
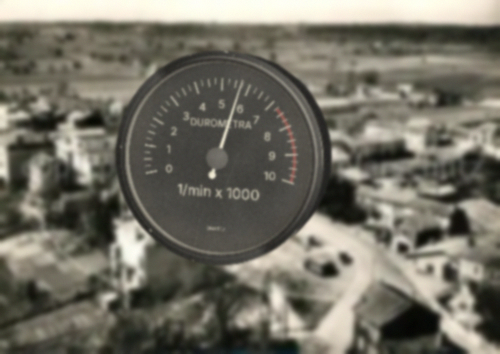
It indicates 5750 rpm
